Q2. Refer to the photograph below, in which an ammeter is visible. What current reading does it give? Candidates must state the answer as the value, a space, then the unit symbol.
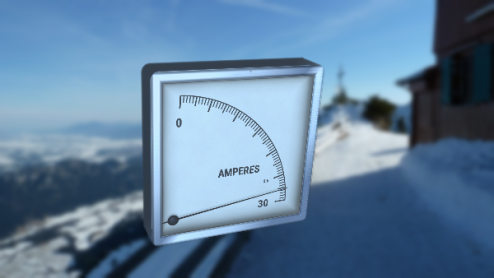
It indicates 27.5 A
